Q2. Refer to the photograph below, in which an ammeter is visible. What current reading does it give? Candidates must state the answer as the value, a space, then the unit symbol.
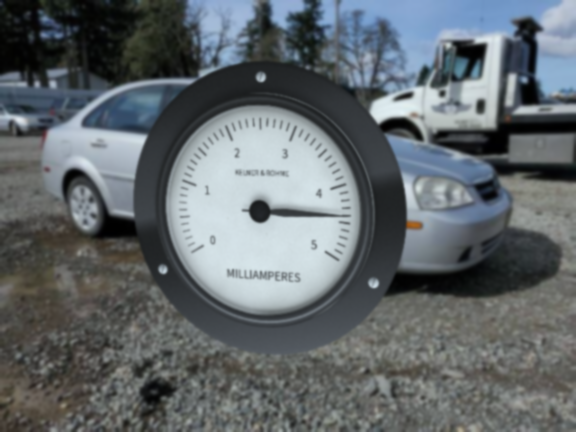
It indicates 4.4 mA
